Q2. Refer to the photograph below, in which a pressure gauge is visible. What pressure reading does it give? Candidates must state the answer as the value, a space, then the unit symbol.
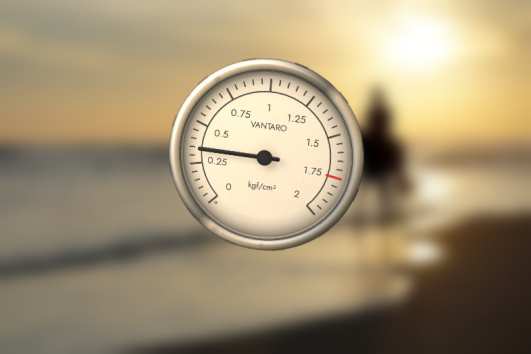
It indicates 0.35 kg/cm²
